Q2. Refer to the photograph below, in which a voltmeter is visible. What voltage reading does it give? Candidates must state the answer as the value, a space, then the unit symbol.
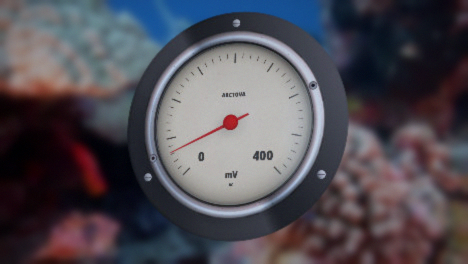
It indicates 30 mV
